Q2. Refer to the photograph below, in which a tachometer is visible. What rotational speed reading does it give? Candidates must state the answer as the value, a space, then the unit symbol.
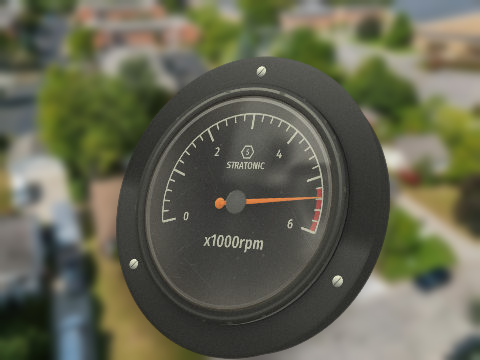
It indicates 5400 rpm
